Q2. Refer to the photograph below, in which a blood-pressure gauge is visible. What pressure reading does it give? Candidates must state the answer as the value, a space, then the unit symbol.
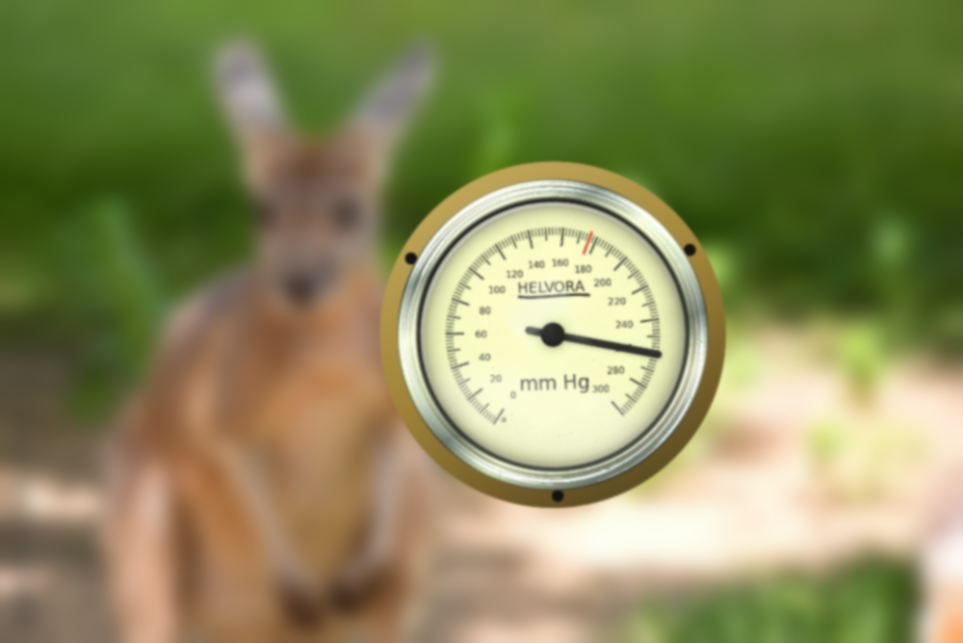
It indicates 260 mmHg
